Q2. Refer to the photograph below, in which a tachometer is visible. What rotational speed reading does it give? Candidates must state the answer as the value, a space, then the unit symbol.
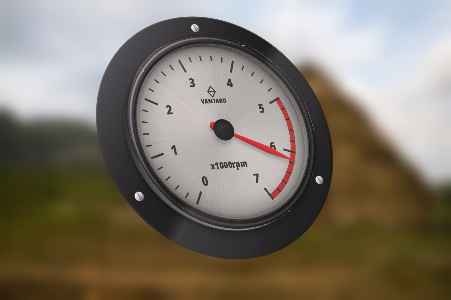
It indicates 6200 rpm
